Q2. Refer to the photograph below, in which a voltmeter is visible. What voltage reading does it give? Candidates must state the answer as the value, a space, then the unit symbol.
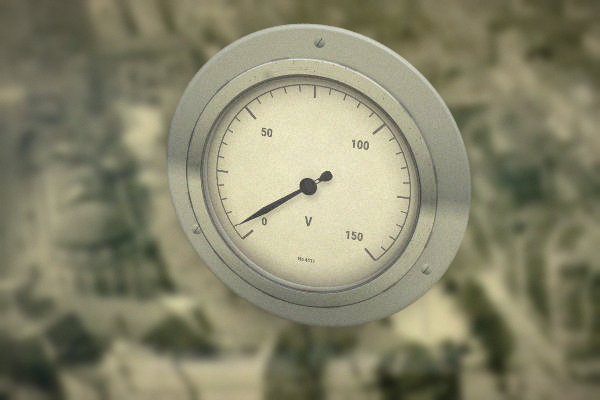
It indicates 5 V
